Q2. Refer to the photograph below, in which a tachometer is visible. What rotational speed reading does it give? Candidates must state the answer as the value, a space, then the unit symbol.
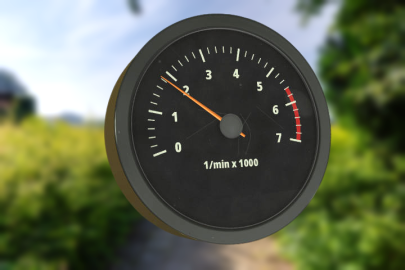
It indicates 1800 rpm
